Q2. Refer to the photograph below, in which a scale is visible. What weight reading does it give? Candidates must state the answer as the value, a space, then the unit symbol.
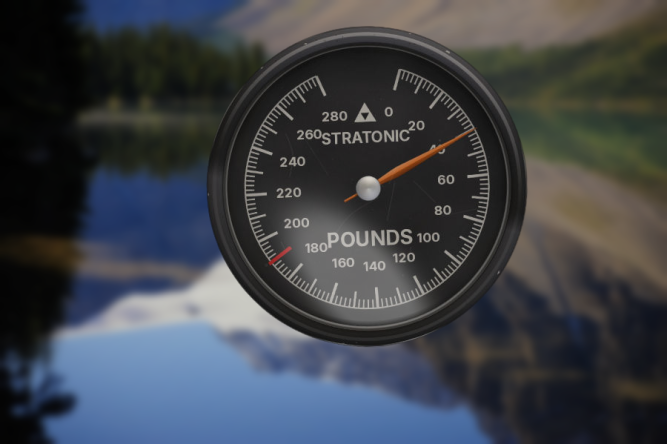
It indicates 40 lb
